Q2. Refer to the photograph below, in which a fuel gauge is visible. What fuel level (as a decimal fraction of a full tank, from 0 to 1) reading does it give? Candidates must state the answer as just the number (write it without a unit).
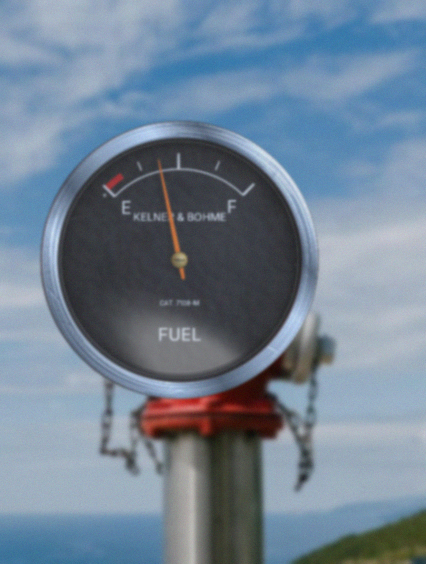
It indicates 0.375
